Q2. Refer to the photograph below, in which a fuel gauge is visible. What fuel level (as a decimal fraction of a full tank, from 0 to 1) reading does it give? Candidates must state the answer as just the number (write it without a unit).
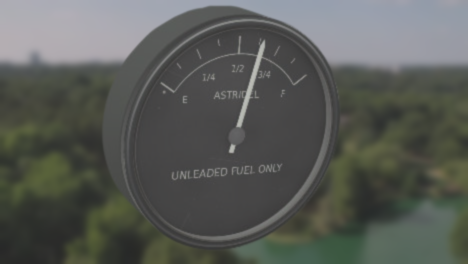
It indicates 0.625
